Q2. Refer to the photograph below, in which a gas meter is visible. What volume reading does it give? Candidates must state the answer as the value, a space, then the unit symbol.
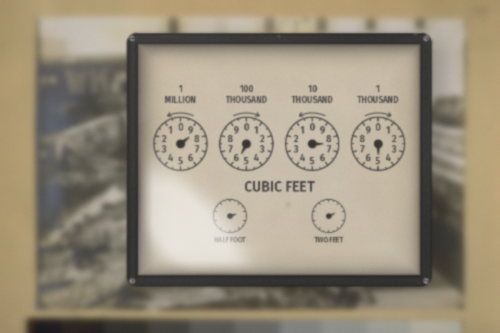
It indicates 857500 ft³
